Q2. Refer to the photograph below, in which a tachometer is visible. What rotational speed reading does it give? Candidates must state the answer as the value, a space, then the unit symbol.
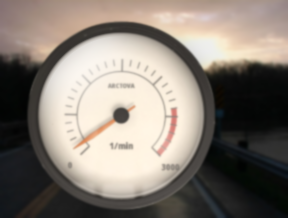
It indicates 100 rpm
